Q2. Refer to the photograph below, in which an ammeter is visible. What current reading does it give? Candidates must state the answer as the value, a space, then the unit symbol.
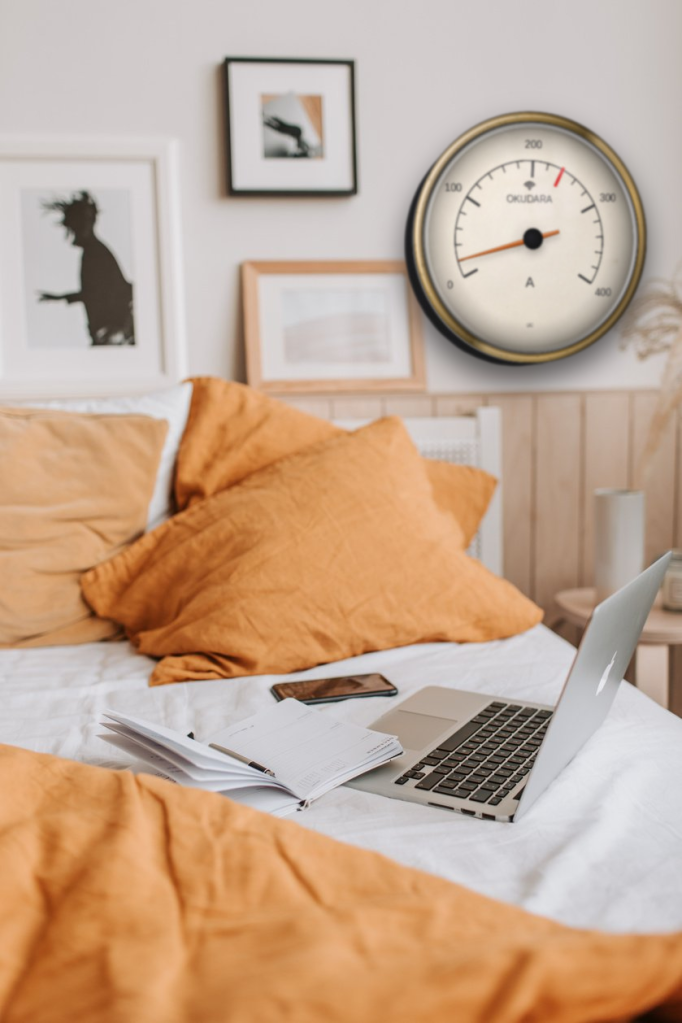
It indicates 20 A
